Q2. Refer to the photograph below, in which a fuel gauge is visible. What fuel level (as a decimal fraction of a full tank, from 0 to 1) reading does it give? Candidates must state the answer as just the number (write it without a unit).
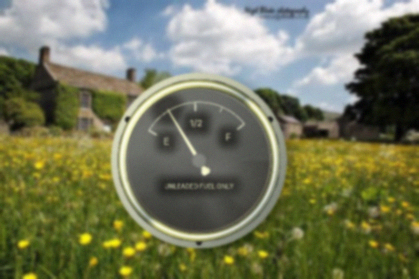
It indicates 0.25
